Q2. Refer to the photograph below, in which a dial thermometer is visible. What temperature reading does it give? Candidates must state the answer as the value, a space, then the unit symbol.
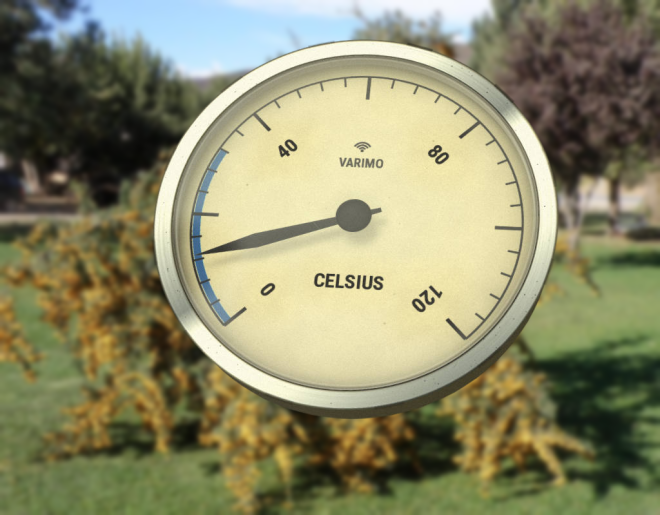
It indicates 12 °C
